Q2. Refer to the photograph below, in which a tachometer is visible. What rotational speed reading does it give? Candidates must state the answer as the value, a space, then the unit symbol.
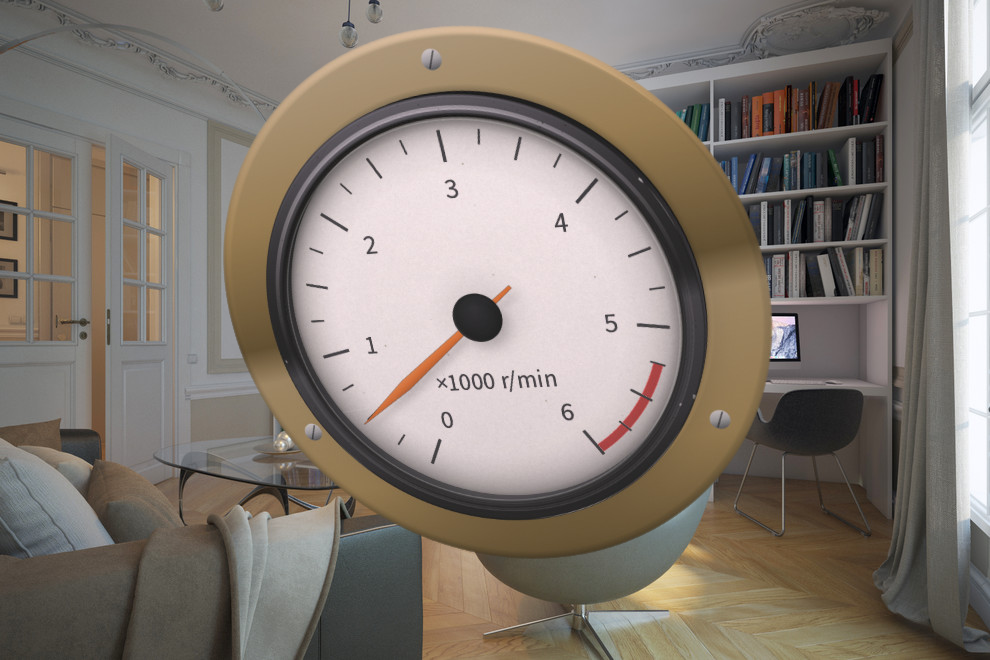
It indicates 500 rpm
